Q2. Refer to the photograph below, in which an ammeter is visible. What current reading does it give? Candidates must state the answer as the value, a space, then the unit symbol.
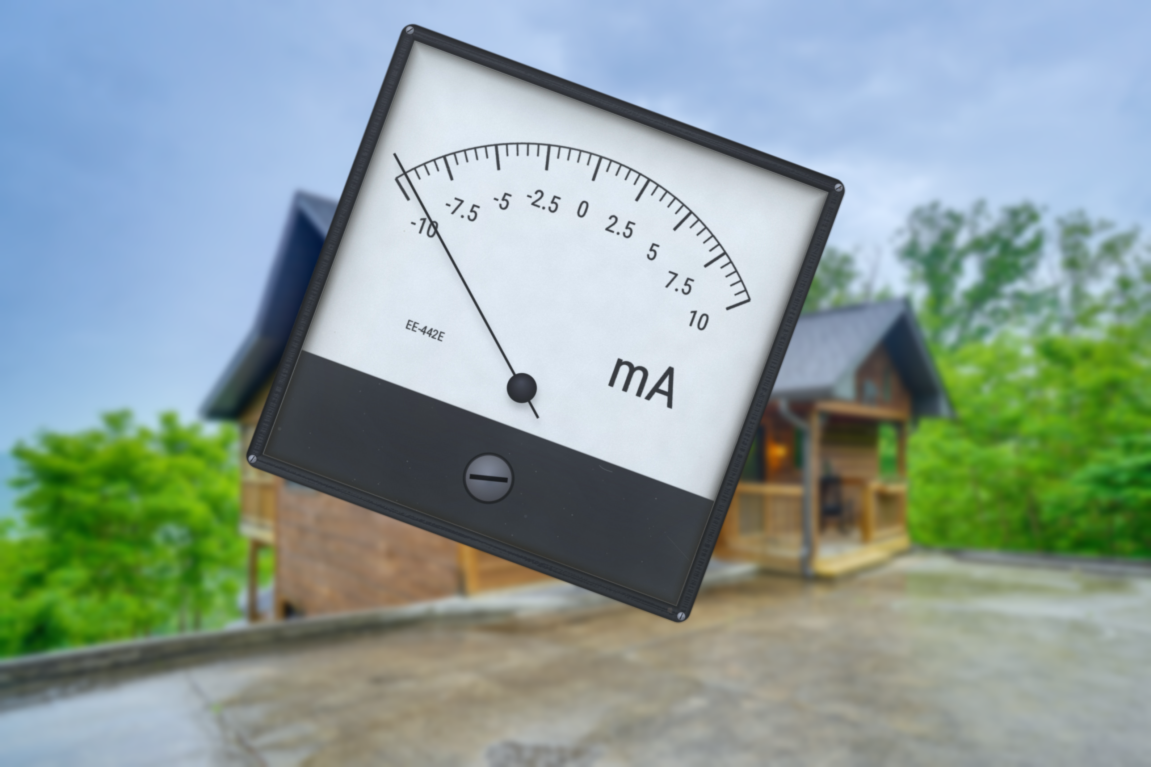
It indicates -9.5 mA
